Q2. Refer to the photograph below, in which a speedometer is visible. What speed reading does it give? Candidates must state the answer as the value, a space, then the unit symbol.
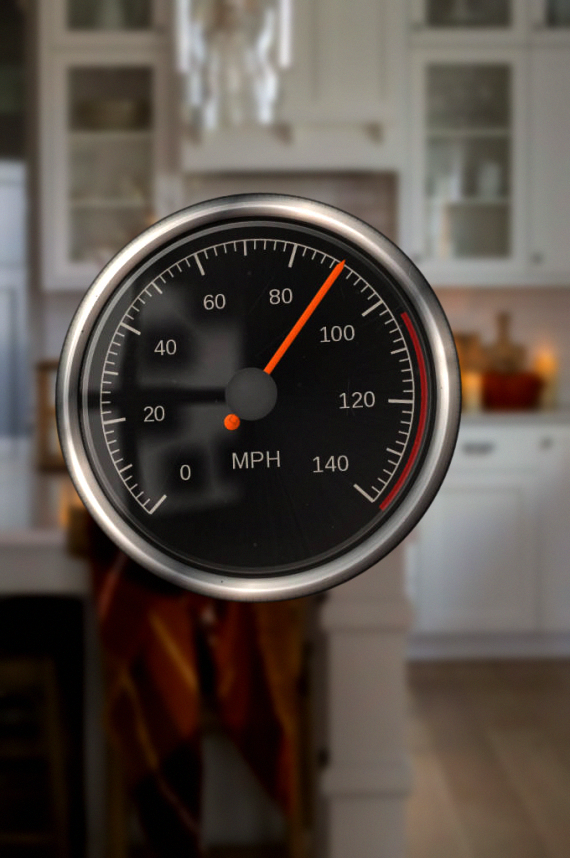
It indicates 90 mph
